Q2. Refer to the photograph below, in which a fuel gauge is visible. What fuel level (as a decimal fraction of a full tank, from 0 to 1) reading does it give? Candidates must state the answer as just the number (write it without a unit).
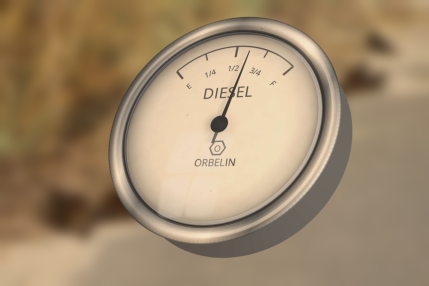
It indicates 0.625
